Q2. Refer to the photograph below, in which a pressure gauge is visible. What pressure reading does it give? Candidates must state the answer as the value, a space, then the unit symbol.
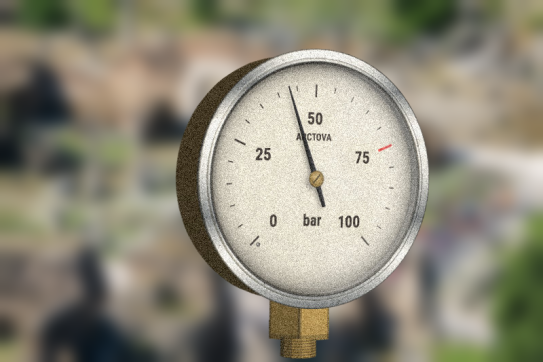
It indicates 42.5 bar
